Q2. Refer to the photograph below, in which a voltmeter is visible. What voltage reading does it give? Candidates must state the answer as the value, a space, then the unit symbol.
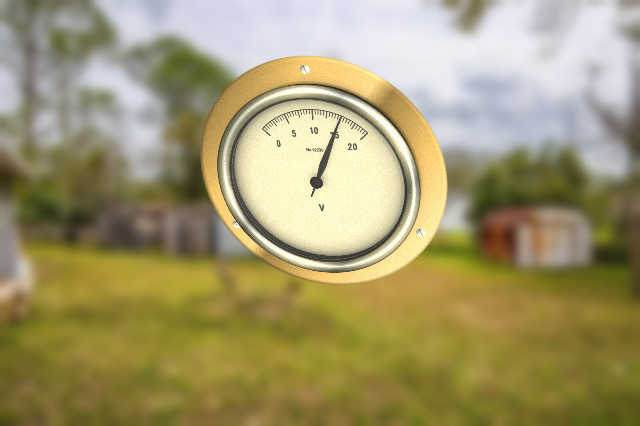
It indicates 15 V
